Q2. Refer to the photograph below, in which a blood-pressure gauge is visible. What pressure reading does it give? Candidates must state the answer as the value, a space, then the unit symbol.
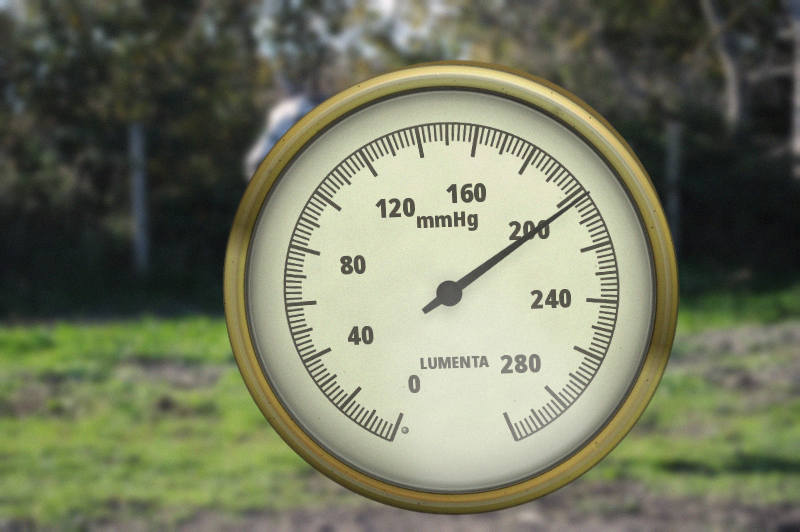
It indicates 202 mmHg
